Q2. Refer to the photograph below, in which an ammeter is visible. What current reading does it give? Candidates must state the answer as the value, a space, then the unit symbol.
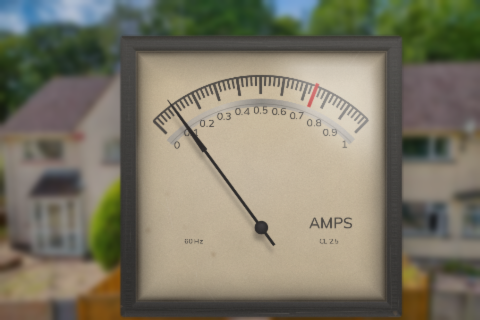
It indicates 0.1 A
